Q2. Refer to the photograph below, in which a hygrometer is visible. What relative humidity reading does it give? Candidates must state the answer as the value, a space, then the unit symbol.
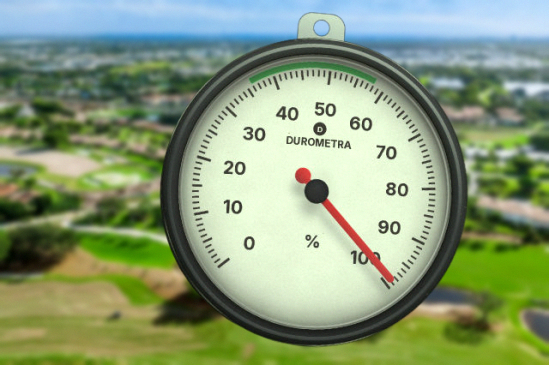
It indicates 99 %
